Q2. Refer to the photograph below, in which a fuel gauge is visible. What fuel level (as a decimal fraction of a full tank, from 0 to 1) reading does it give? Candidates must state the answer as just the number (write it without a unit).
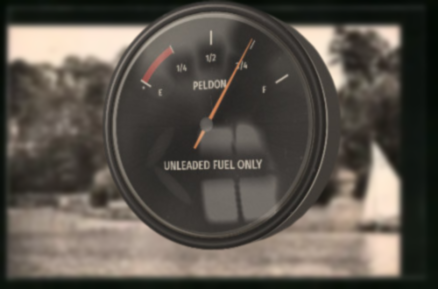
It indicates 0.75
